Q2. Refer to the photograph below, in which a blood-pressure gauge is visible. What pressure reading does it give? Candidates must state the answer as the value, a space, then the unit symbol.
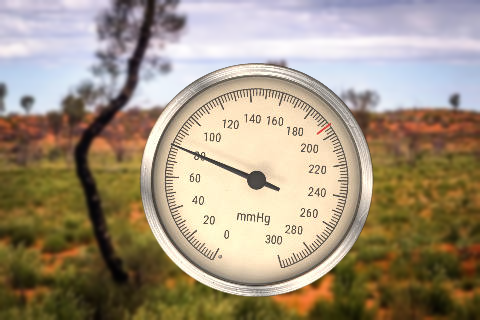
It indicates 80 mmHg
